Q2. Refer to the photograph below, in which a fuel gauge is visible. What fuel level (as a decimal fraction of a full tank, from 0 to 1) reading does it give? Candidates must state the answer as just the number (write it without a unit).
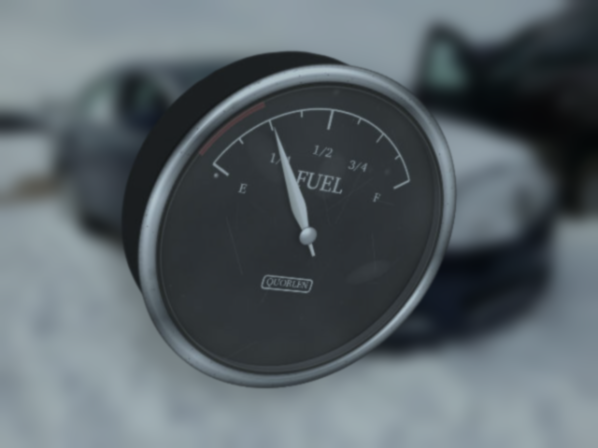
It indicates 0.25
